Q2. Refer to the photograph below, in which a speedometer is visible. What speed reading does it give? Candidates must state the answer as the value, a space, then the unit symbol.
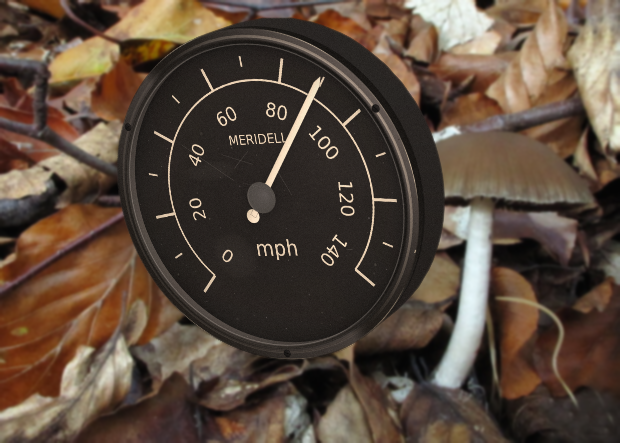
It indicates 90 mph
